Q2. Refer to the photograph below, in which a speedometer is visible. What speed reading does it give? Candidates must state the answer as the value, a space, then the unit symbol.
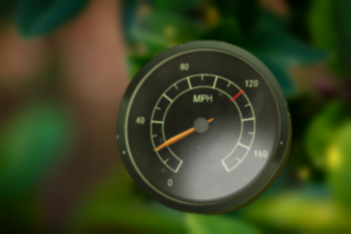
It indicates 20 mph
